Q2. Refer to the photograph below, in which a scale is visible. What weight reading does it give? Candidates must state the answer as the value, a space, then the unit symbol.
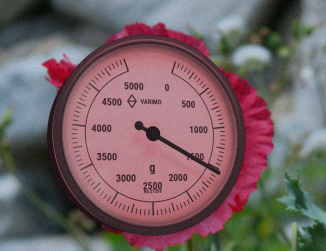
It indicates 1550 g
